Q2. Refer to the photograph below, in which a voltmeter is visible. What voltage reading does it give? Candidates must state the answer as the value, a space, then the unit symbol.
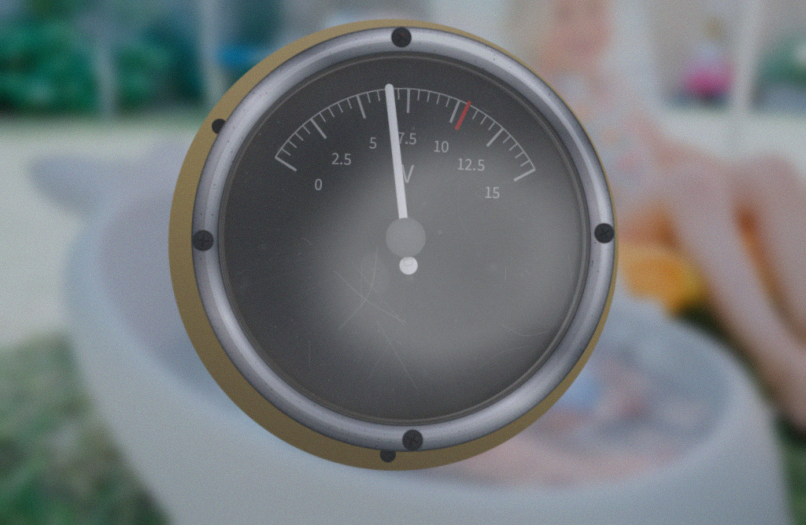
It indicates 6.5 V
